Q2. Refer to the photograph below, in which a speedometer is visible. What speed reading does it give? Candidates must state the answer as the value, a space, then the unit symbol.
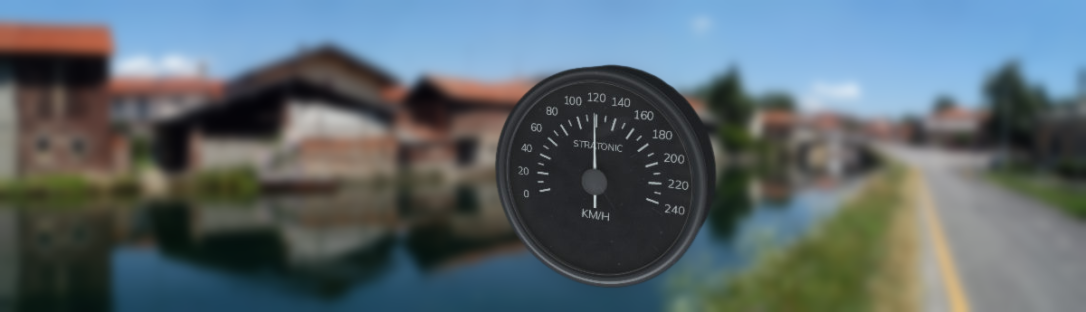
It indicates 120 km/h
